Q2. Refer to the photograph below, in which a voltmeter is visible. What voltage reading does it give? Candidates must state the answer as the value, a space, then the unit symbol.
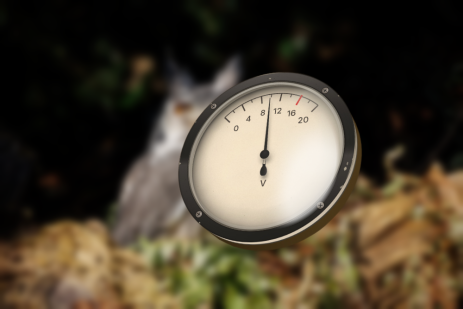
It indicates 10 V
